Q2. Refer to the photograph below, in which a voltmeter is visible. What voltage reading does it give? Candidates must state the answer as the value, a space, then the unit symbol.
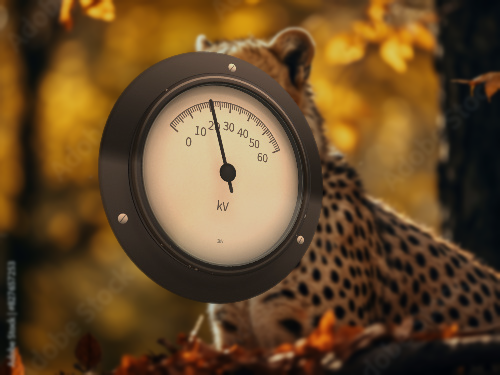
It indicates 20 kV
